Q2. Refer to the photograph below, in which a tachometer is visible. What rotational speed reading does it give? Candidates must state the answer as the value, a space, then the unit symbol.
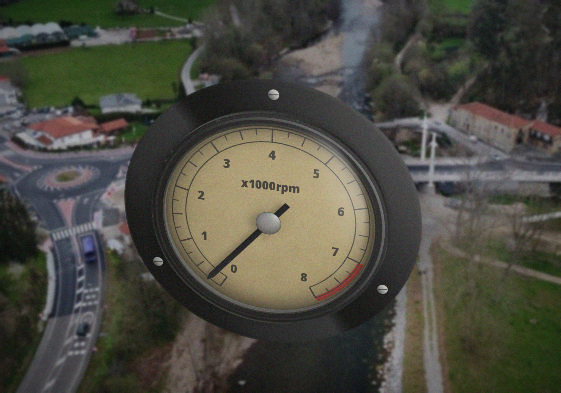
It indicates 250 rpm
